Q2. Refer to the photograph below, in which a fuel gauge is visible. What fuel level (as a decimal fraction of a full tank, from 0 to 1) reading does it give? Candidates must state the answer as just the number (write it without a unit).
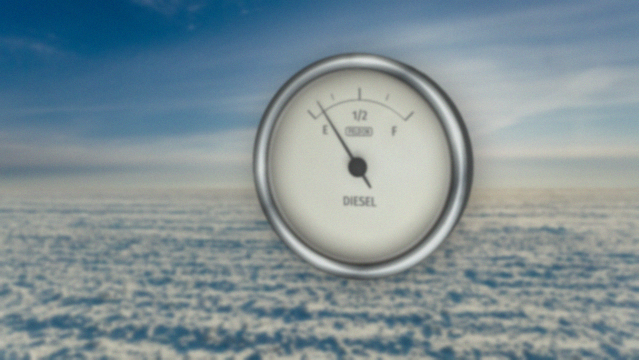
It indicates 0.125
